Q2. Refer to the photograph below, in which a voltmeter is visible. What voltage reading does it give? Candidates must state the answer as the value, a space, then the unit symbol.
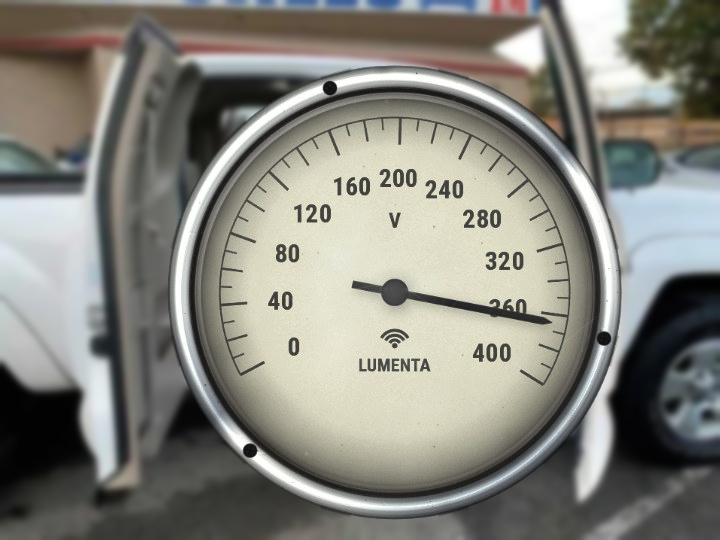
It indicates 365 V
